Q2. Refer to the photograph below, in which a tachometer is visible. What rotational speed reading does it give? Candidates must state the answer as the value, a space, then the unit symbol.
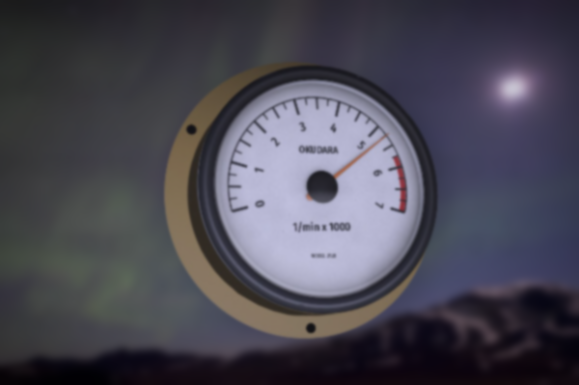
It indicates 5250 rpm
